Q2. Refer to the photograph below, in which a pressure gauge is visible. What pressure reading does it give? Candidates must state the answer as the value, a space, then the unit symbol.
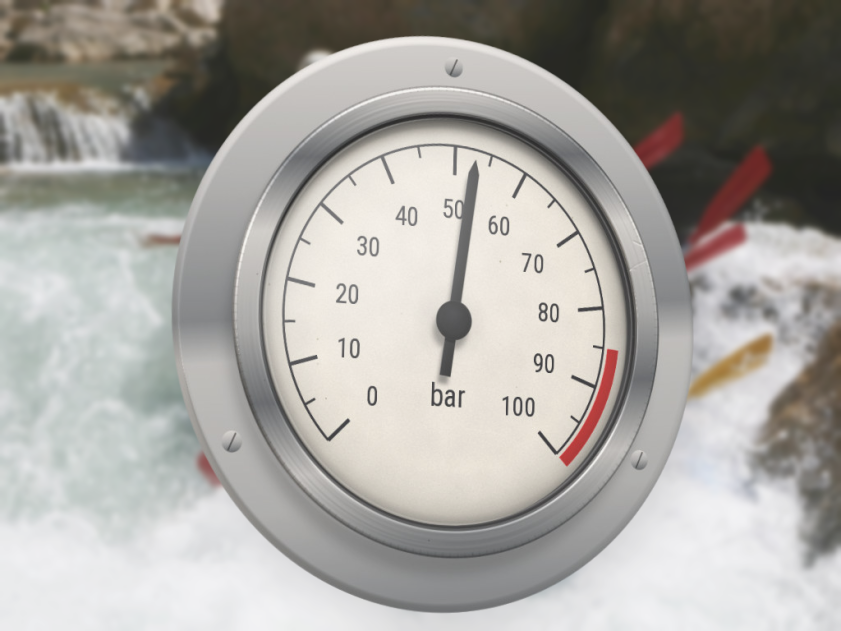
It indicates 52.5 bar
